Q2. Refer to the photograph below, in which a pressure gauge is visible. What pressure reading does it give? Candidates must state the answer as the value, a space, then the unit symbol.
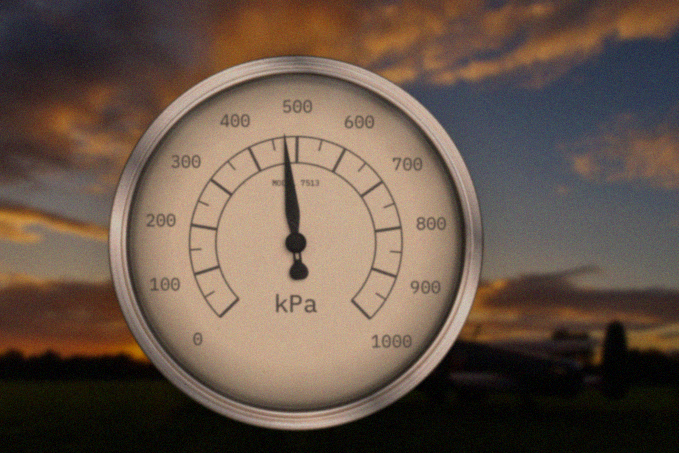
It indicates 475 kPa
